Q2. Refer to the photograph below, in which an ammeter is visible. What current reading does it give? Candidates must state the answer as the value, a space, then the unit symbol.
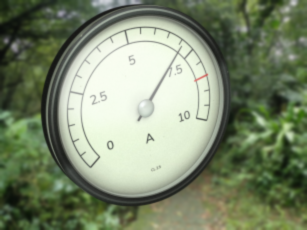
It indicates 7 A
